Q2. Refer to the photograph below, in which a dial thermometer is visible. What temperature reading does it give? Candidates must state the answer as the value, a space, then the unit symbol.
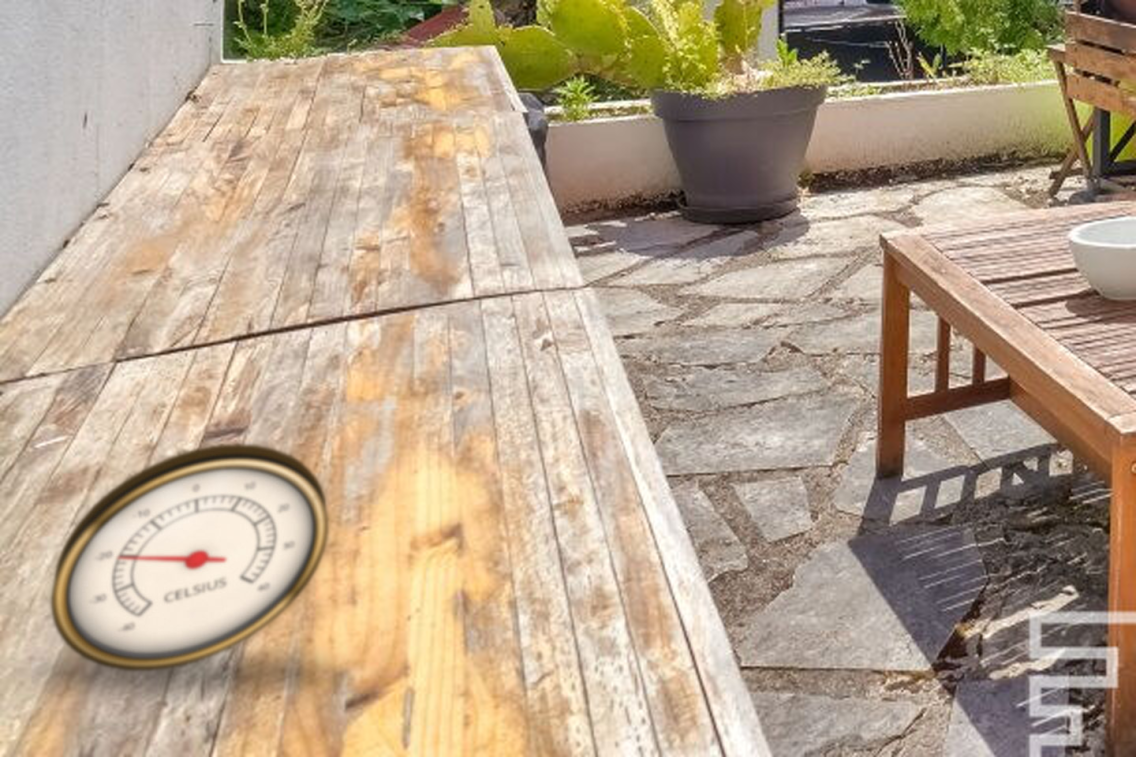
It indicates -20 °C
